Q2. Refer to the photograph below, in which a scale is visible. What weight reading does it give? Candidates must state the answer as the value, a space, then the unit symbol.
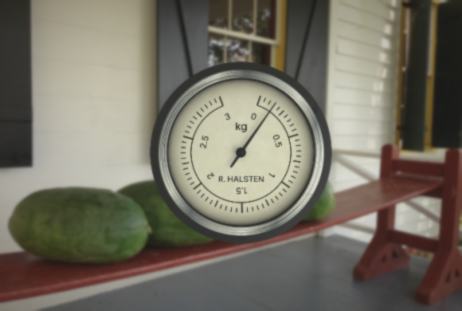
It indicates 0.15 kg
